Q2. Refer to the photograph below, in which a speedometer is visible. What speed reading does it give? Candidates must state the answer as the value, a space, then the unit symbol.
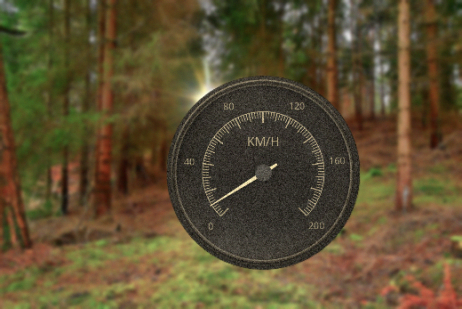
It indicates 10 km/h
